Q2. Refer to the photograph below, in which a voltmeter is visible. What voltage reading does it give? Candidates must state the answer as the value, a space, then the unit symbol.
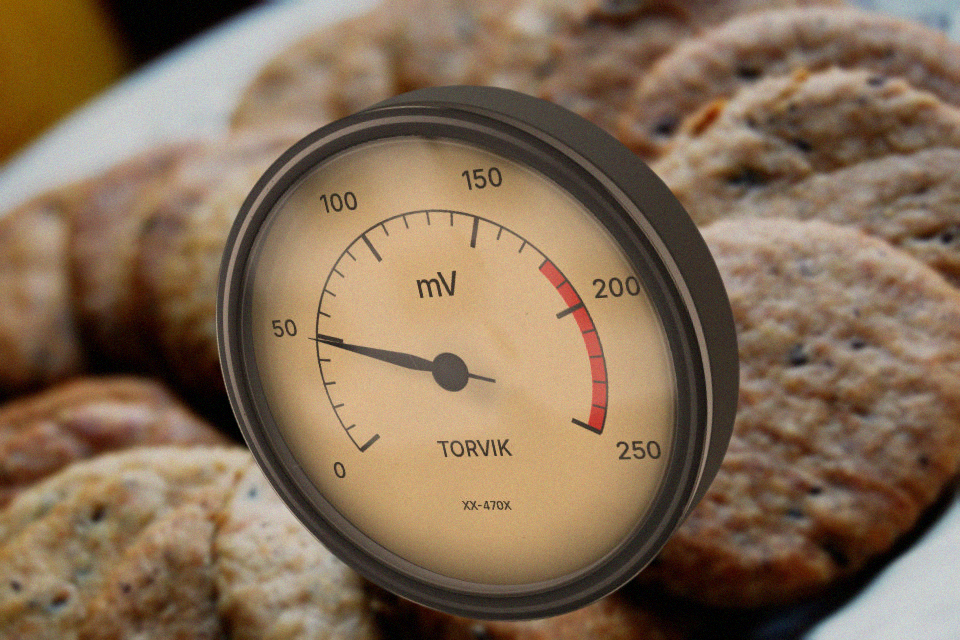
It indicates 50 mV
